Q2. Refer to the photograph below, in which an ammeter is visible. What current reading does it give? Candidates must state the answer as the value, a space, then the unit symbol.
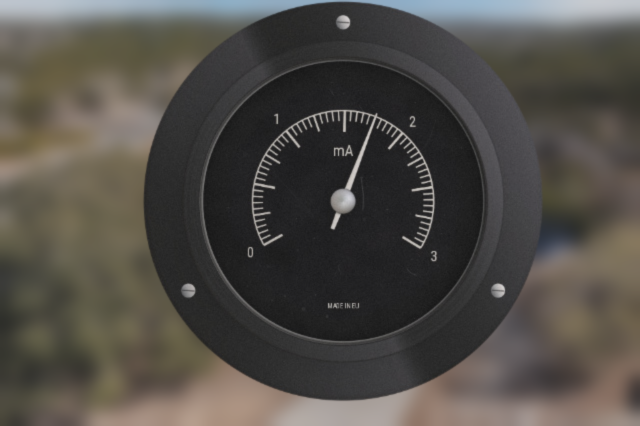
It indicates 1.75 mA
